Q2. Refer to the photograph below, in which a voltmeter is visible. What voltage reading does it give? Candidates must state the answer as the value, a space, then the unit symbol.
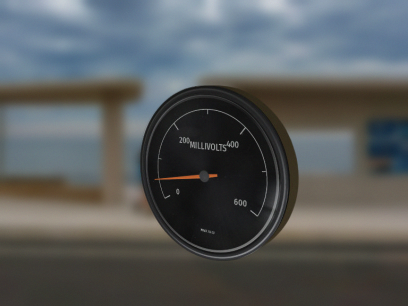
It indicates 50 mV
